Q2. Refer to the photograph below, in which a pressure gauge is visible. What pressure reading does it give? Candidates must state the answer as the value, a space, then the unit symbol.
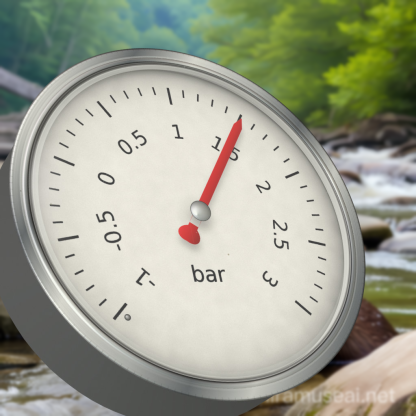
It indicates 1.5 bar
